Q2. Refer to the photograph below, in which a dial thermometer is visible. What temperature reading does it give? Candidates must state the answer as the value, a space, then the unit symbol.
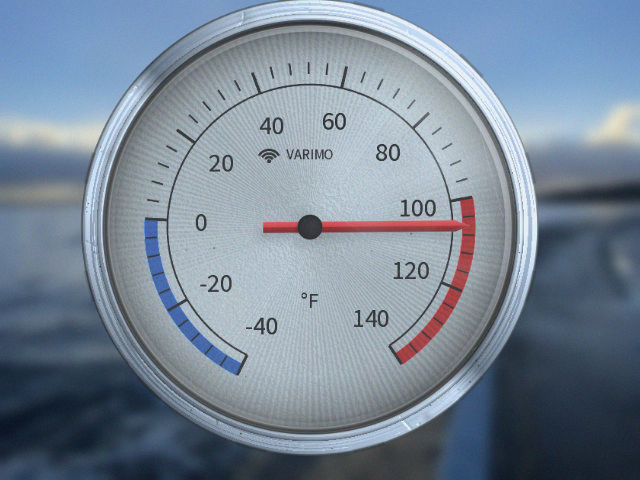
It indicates 106 °F
